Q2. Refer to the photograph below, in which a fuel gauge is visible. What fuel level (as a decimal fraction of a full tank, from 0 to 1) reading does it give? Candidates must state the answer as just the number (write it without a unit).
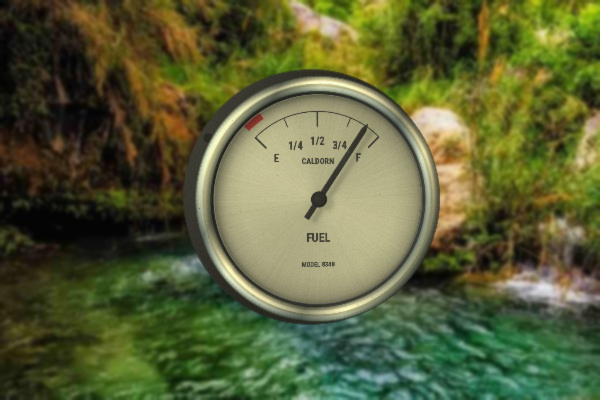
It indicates 0.875
